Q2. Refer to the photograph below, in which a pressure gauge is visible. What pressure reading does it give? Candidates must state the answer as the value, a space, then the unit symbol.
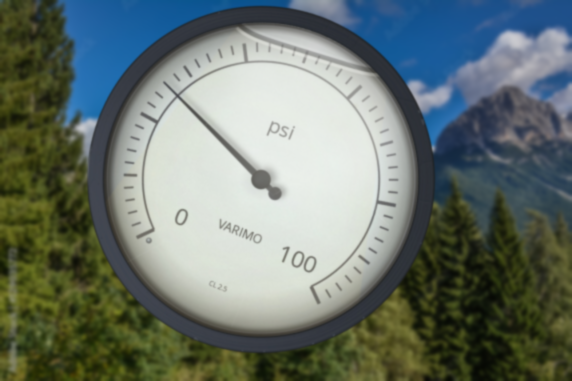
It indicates 26 psi
